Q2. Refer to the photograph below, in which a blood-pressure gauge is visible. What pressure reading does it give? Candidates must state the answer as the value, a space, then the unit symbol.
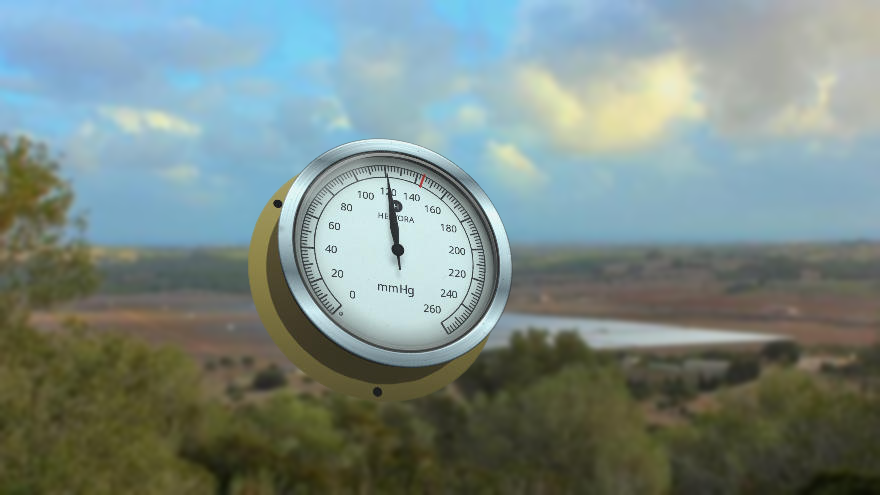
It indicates 120 mmHg
